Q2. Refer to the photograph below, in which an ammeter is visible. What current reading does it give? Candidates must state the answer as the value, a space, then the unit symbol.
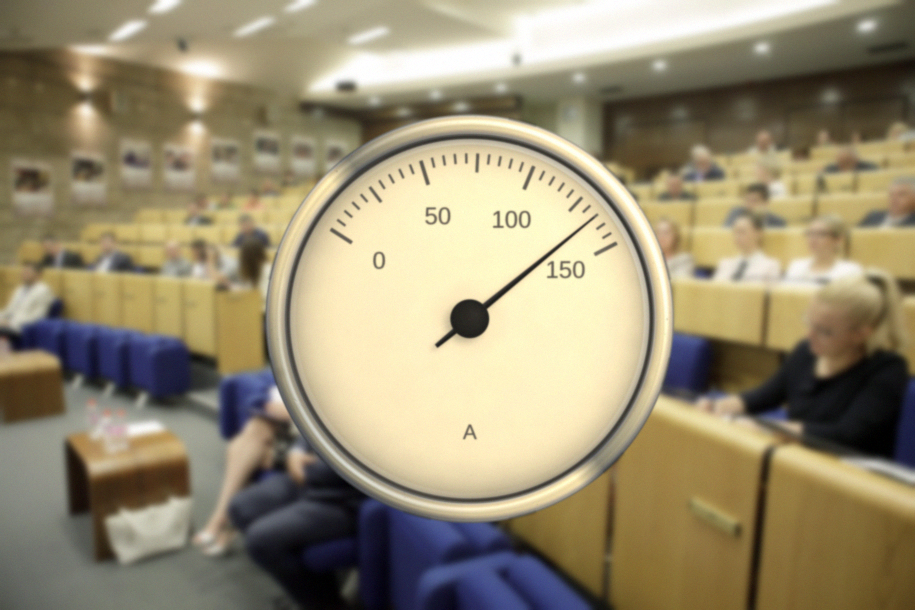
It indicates 135 A
